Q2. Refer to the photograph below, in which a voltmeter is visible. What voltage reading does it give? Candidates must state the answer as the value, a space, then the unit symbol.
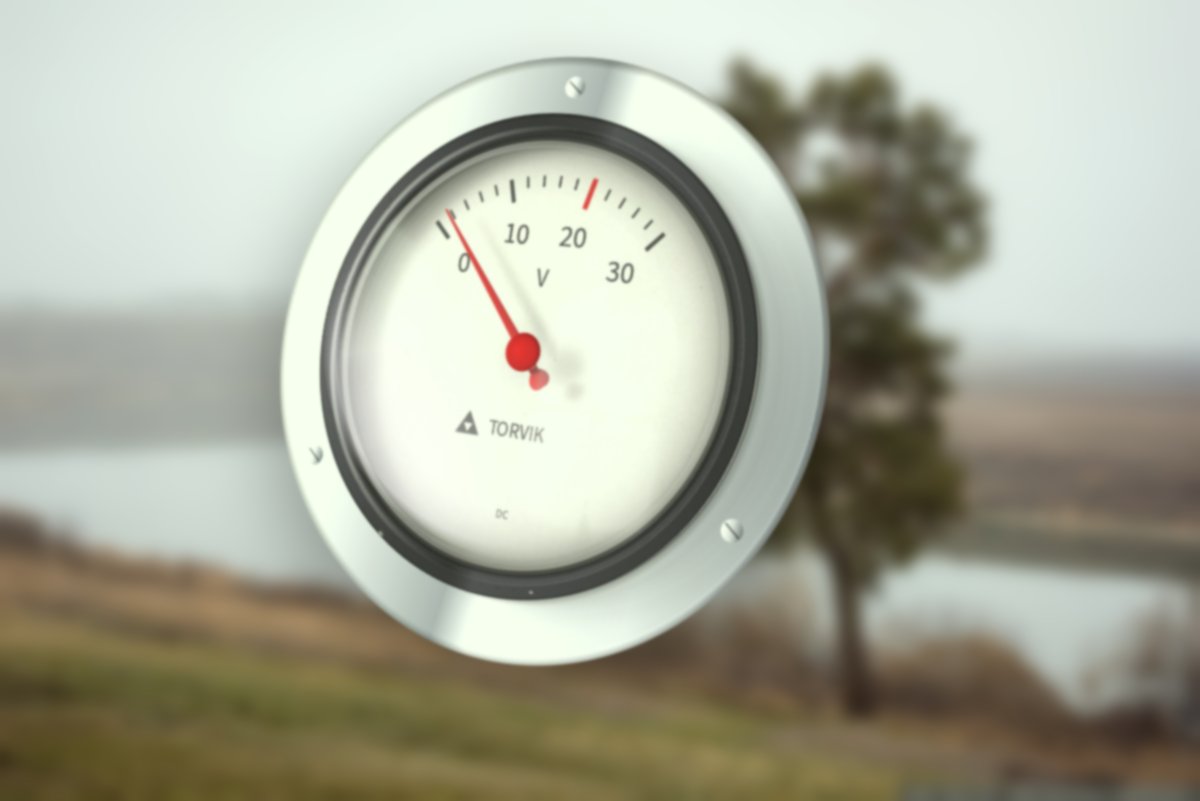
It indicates 2 V
